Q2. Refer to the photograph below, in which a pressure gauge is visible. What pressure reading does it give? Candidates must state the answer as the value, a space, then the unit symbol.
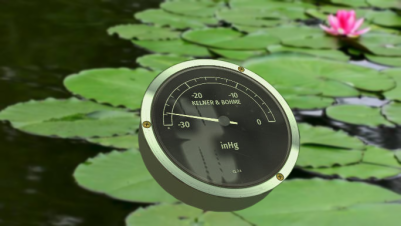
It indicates -28 inHg
